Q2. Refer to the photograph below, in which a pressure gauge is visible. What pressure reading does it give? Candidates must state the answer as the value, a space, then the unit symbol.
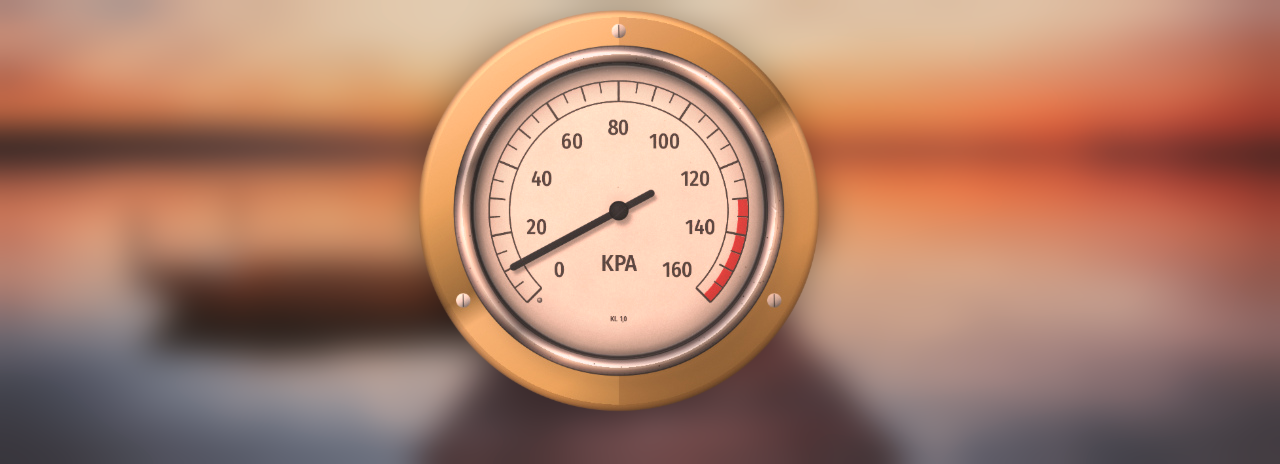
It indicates 10 kPa
